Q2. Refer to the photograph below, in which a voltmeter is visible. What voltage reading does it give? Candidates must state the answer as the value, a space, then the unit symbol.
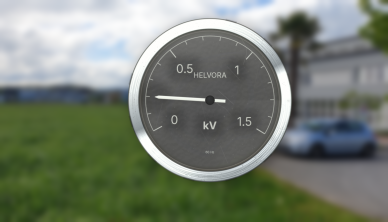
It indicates 0.2 kV
